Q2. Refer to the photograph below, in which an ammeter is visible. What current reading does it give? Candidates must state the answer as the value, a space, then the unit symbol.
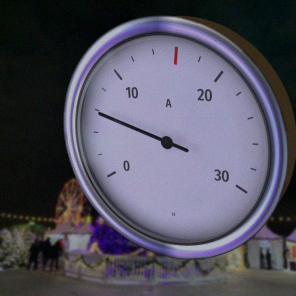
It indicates 6 A
